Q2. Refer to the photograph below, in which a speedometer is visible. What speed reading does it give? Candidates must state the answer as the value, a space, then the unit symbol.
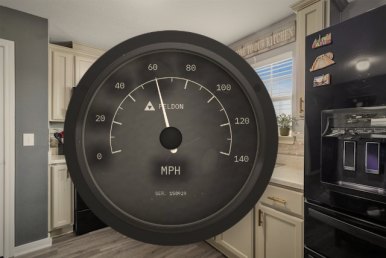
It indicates 60 mph
